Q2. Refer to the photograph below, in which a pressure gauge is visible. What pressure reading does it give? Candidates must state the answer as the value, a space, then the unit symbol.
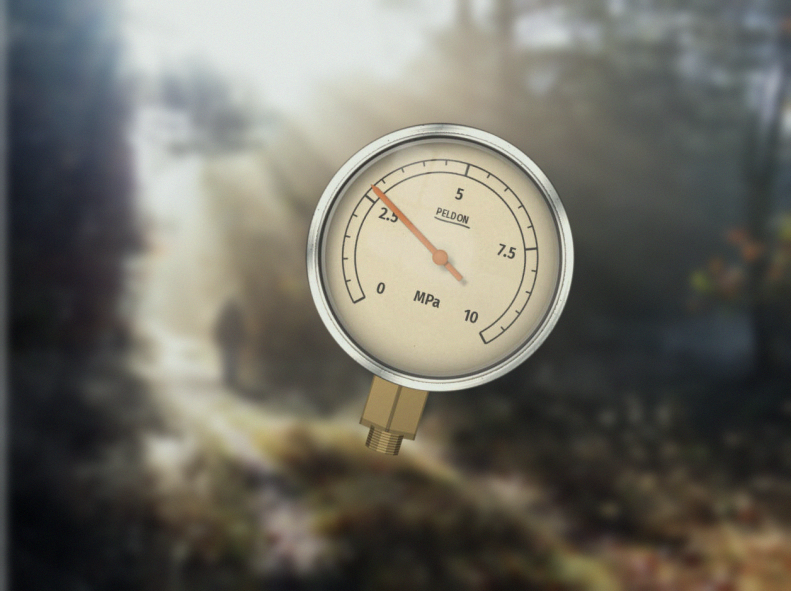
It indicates 2.75 MPa
